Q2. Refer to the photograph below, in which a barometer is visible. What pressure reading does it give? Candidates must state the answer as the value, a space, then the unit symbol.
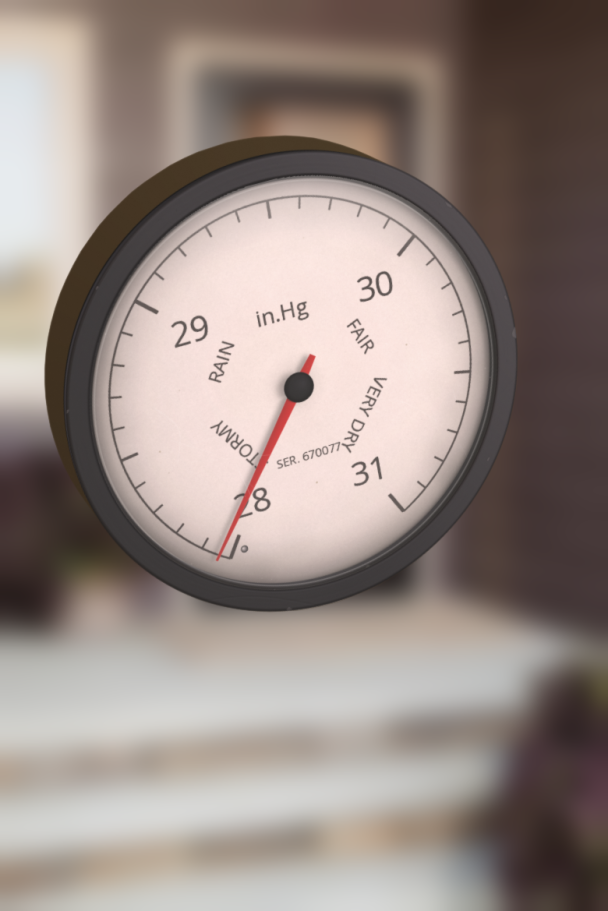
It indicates 28.05 inHg
